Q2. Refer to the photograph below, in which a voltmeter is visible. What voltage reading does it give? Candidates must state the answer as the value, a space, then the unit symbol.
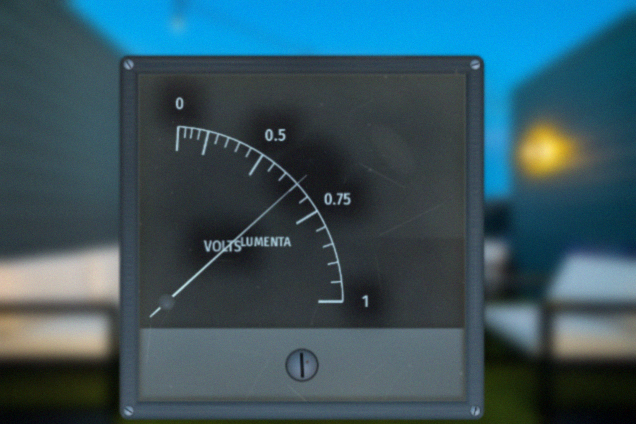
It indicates 0.65 V
